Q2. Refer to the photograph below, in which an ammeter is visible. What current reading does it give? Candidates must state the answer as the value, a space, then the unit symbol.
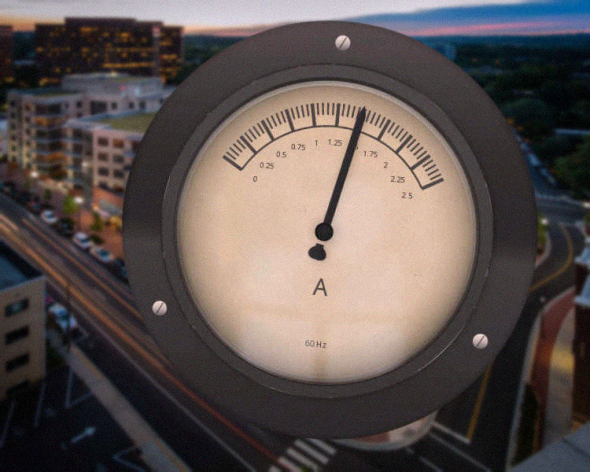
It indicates 1.5 A
